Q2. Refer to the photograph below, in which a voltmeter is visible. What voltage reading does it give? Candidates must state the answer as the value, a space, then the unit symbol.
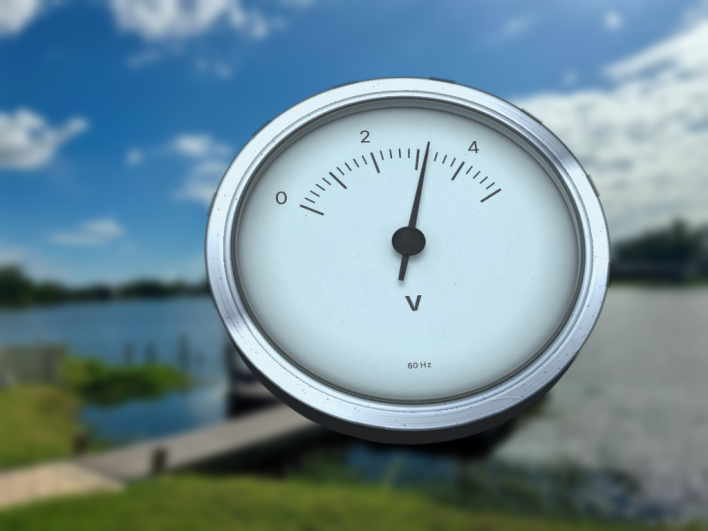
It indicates 3.2 V
